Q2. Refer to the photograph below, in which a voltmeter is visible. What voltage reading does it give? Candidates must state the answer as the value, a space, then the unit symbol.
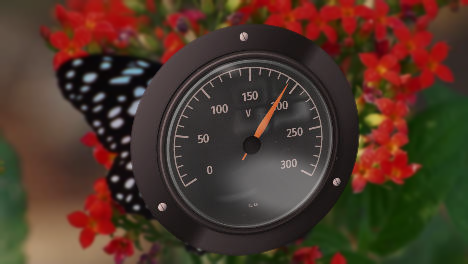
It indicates 190 V
